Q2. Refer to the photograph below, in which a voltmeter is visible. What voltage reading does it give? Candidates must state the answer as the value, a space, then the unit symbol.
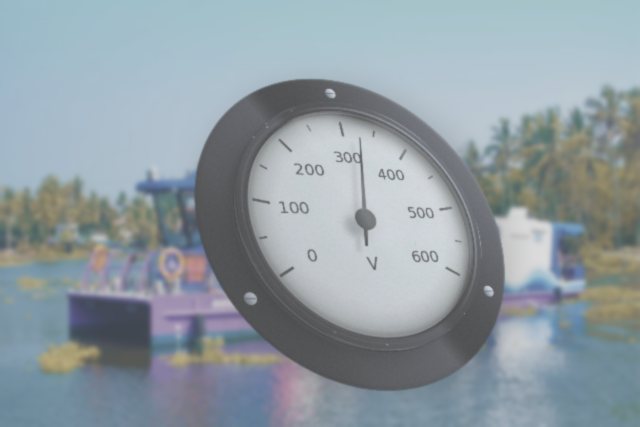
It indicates 325 V
